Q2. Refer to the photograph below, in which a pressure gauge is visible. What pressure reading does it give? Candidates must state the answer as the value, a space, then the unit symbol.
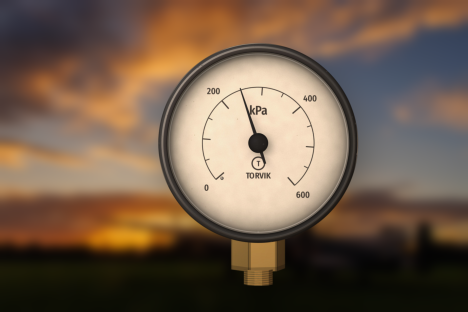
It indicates 250 kPa
